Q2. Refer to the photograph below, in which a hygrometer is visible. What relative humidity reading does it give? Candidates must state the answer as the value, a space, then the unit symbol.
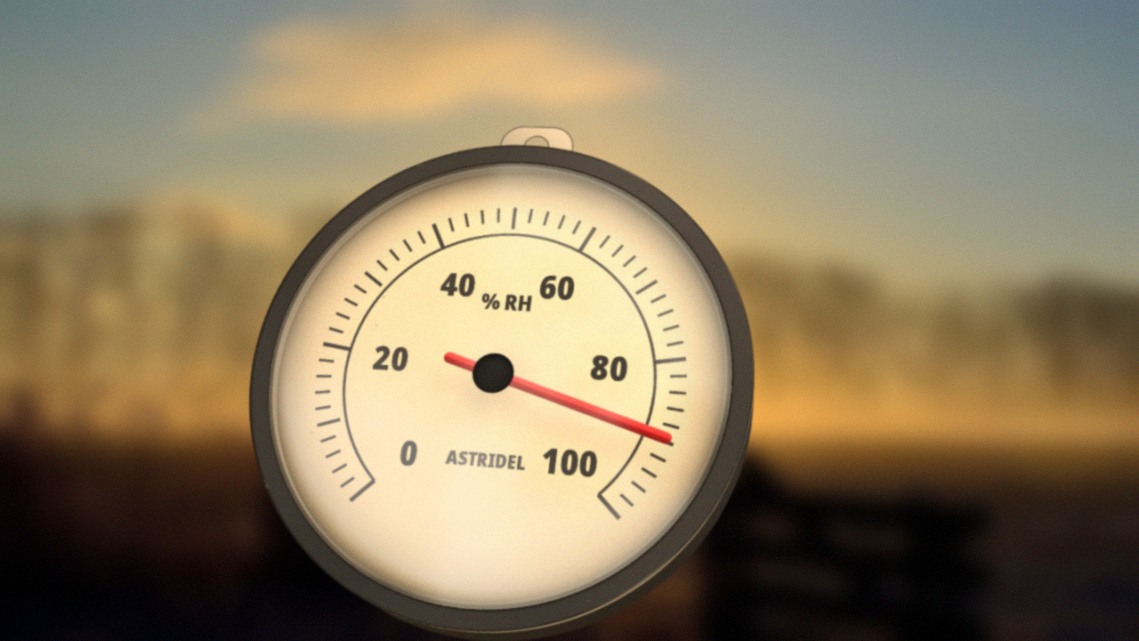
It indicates 90 %
